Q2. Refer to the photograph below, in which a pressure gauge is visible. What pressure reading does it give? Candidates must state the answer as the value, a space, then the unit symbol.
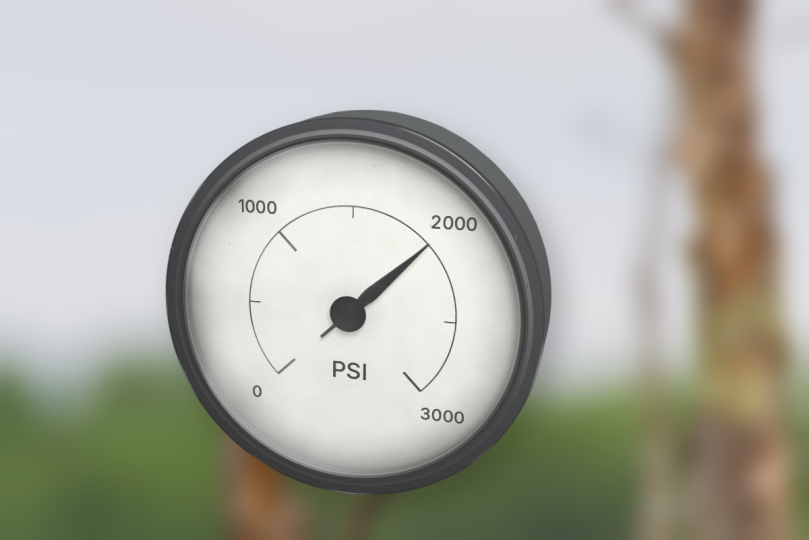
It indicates 2000 psi
